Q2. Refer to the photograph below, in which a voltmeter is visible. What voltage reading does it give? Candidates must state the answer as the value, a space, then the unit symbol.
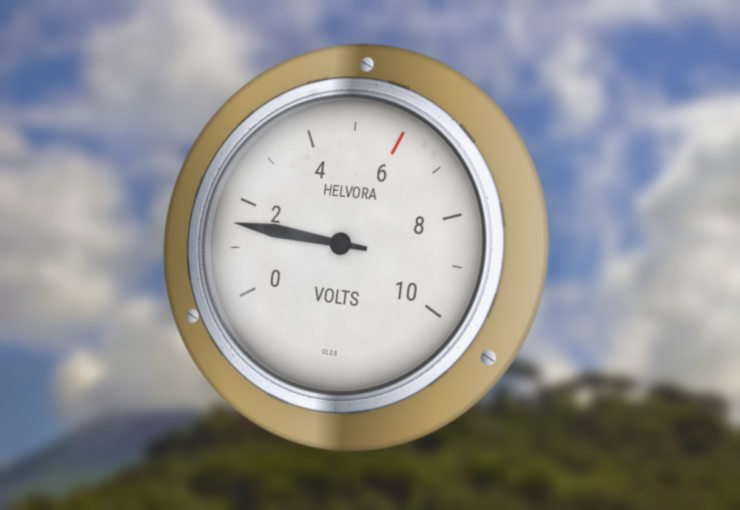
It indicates 1.5 V
